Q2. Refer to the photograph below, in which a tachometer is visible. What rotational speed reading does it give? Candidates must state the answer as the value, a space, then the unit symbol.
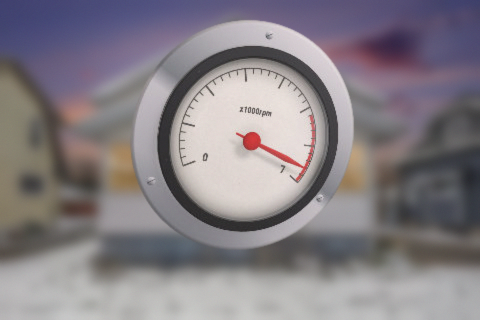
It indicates 6600 rpm
